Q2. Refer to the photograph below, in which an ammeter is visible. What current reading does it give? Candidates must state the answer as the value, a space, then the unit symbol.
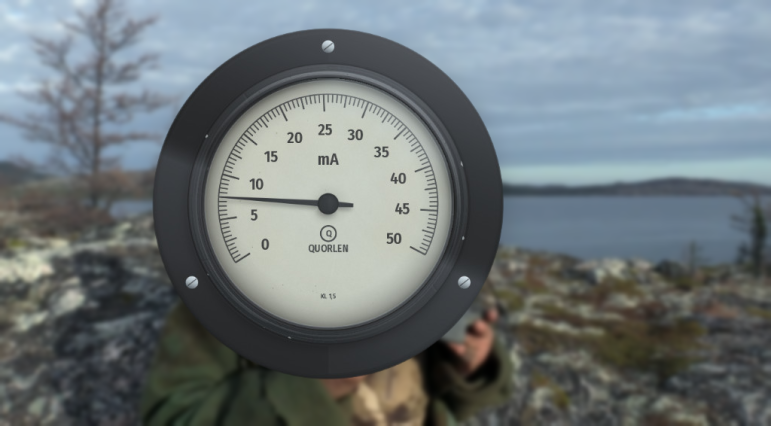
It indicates 7.5 mA
